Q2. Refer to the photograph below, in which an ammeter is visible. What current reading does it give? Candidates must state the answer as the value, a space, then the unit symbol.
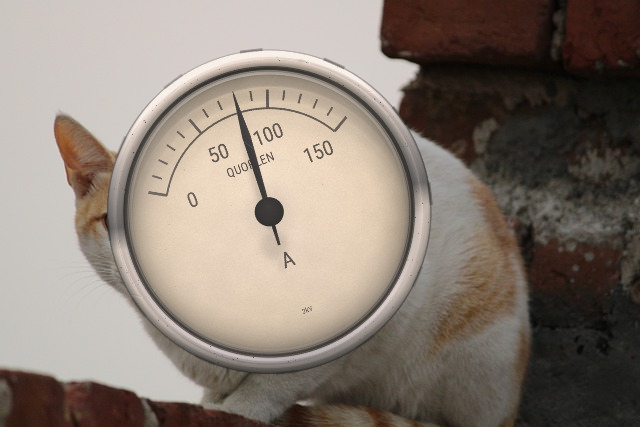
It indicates 80 A
